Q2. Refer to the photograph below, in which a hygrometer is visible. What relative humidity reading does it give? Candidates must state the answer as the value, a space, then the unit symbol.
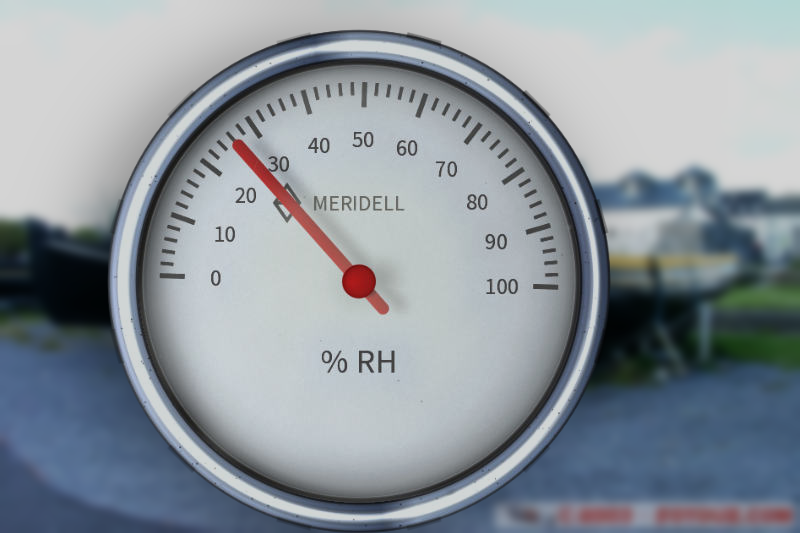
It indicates 26 %
